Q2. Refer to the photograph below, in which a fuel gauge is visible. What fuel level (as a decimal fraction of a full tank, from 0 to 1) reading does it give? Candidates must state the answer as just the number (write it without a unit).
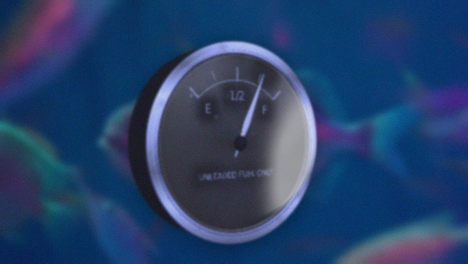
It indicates 0.75
